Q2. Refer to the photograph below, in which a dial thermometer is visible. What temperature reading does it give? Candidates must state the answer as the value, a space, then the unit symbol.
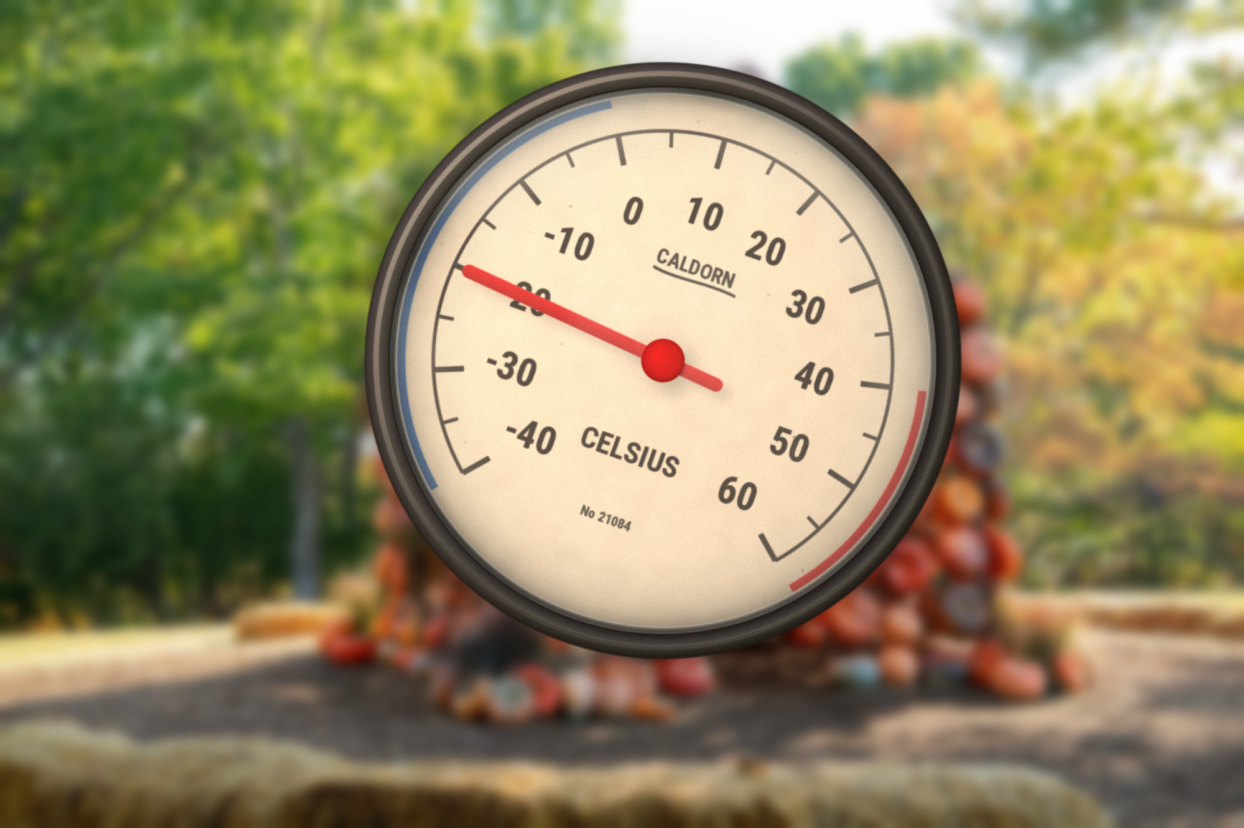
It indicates -20 °C
